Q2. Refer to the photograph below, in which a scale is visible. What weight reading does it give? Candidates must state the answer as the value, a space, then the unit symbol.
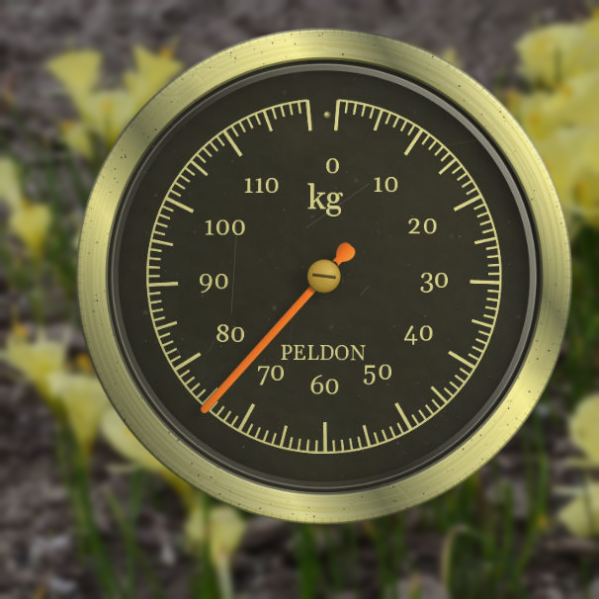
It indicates 74.5 kg
